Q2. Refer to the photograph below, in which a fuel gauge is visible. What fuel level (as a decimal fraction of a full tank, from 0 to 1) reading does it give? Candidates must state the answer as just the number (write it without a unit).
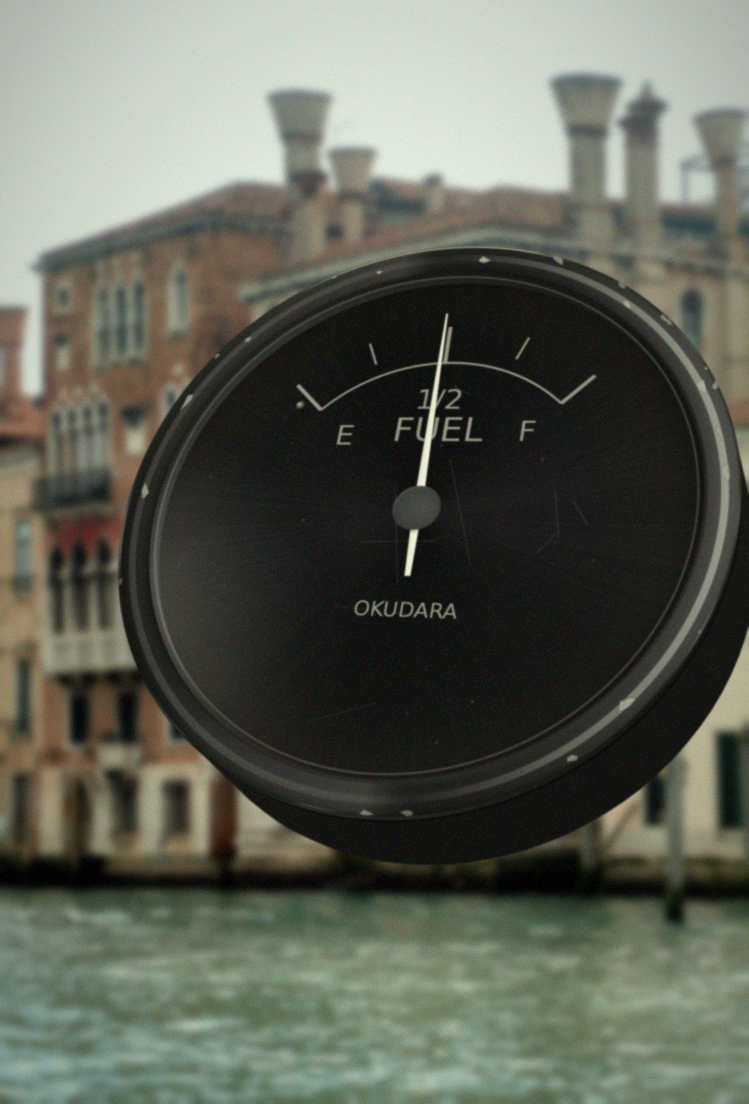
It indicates 0.5
